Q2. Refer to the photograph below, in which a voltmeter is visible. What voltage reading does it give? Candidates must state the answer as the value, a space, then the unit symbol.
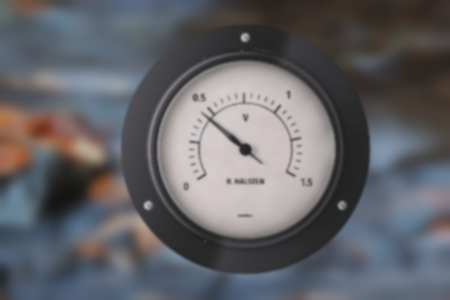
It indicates 0.45 V
